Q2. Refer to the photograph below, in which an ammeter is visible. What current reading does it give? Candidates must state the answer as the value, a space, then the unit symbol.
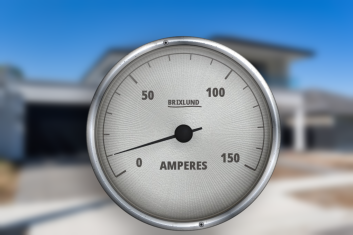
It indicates 10 A
